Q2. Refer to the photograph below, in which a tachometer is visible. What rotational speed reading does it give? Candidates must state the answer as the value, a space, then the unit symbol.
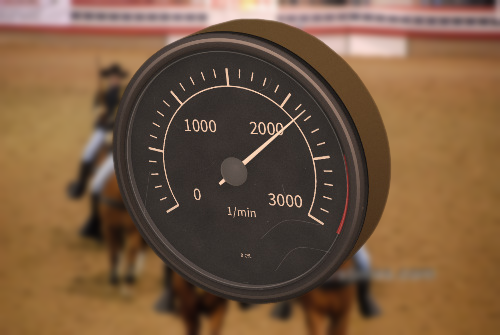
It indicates 2150 rpm
